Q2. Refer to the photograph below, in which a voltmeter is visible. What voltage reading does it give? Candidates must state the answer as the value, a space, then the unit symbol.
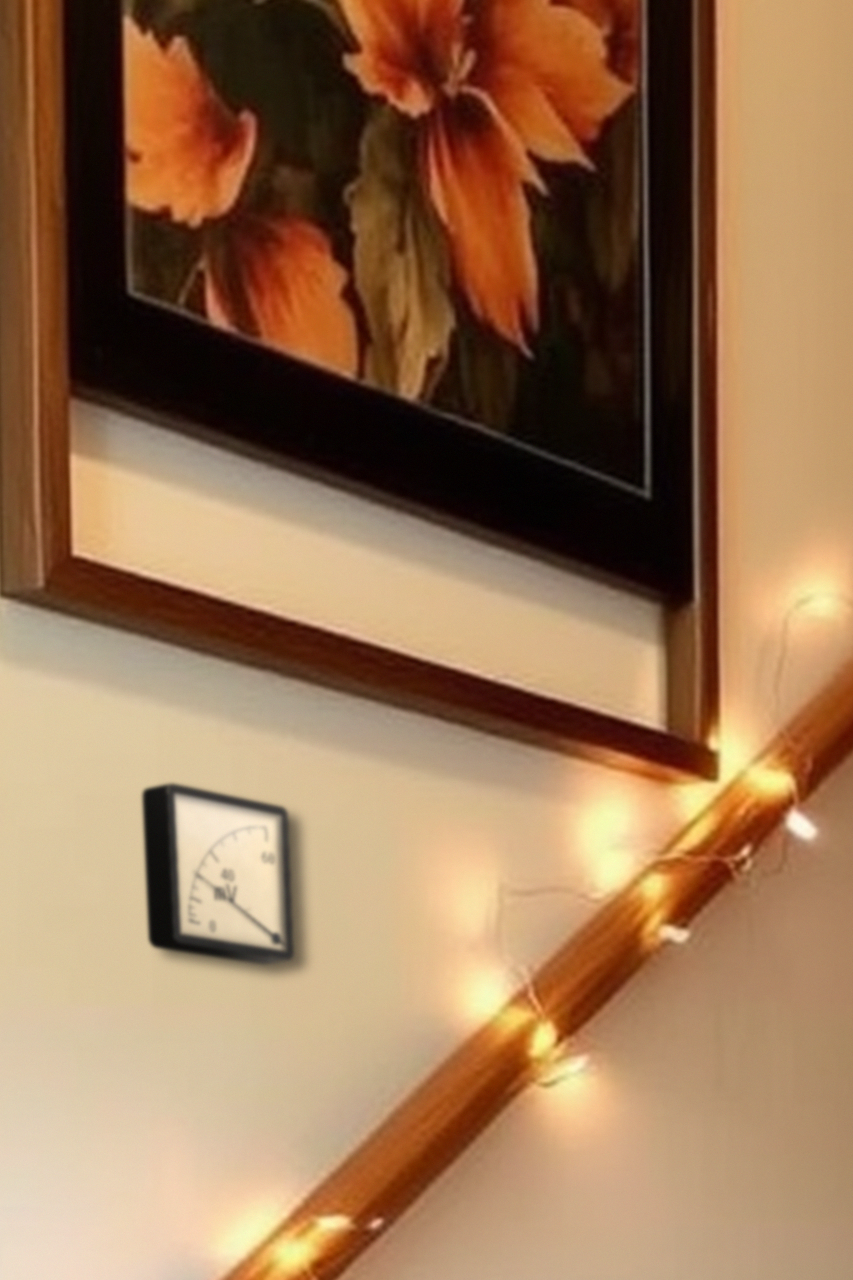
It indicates 30 mV
